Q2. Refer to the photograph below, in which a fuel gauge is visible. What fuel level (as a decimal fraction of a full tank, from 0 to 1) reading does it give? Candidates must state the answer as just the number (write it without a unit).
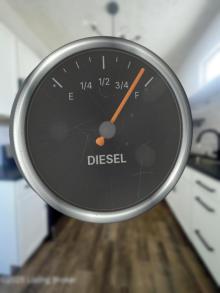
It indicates 0.875
